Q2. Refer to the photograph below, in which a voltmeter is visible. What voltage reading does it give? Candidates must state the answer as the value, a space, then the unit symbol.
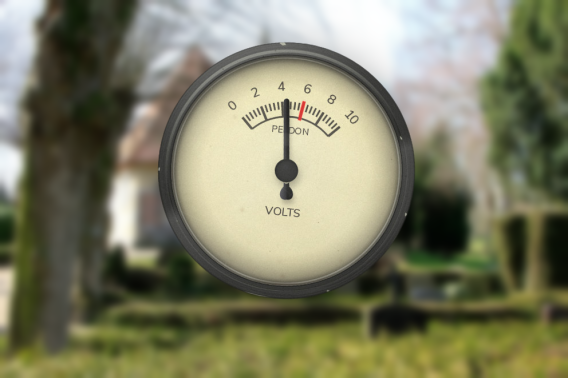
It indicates 4.4 V
